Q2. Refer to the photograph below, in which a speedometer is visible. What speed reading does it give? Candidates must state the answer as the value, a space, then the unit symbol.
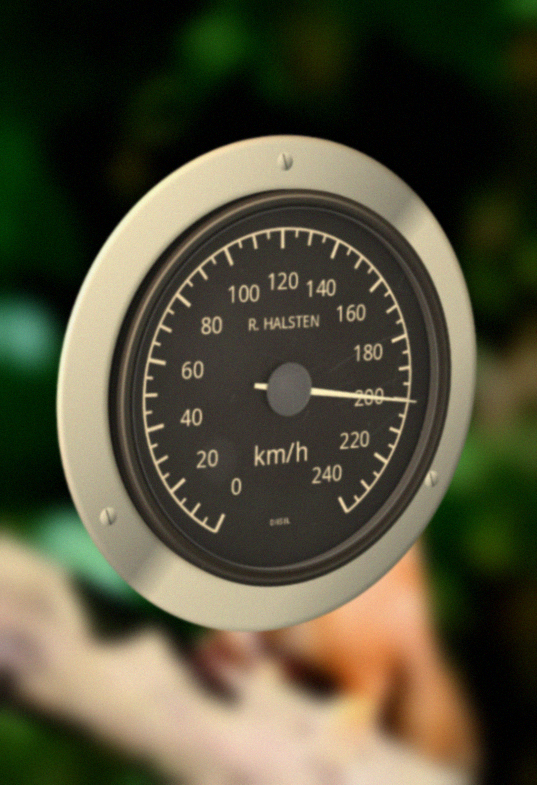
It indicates 200 km/h
